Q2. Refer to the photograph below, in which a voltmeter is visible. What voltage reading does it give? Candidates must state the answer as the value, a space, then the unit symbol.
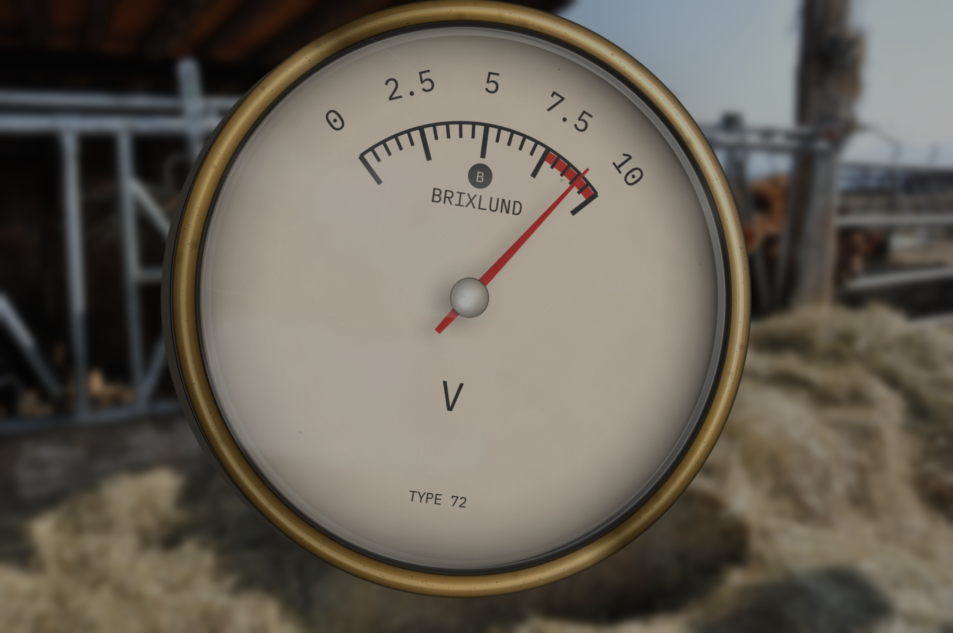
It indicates 9 V
